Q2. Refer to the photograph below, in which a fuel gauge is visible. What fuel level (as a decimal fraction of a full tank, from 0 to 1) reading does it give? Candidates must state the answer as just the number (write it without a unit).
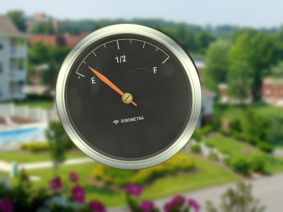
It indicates 0.125
